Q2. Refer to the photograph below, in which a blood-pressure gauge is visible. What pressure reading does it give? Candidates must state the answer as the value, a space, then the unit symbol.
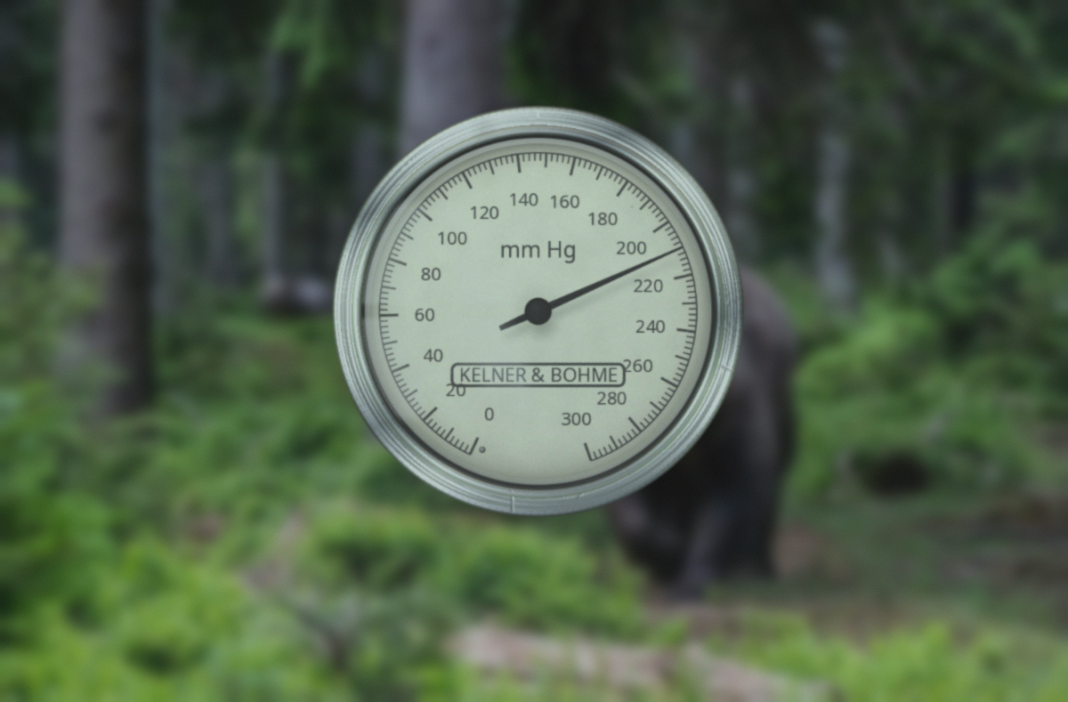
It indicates 210 mmHg
